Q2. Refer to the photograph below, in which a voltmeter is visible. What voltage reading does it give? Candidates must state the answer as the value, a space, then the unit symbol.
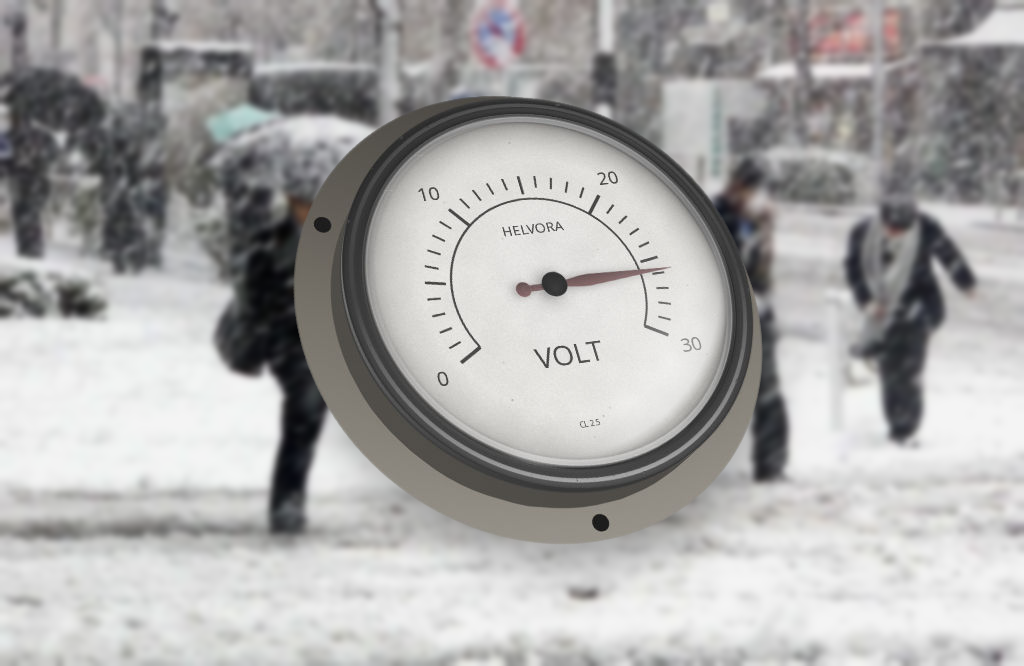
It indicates 26 V
